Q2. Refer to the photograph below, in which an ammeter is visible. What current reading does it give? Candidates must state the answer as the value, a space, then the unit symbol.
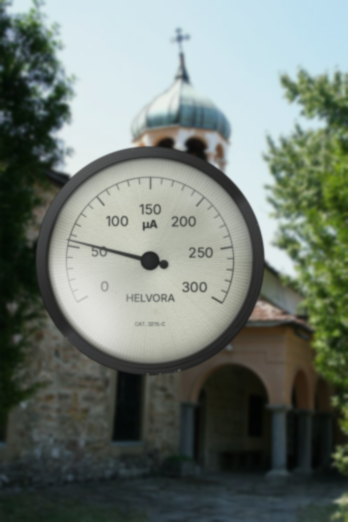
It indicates 55 µA
